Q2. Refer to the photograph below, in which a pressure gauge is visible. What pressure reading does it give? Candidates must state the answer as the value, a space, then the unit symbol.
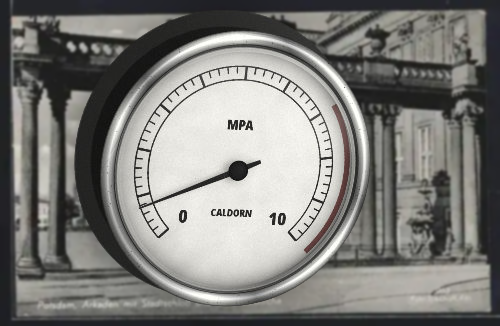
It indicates 0.8 MPa
